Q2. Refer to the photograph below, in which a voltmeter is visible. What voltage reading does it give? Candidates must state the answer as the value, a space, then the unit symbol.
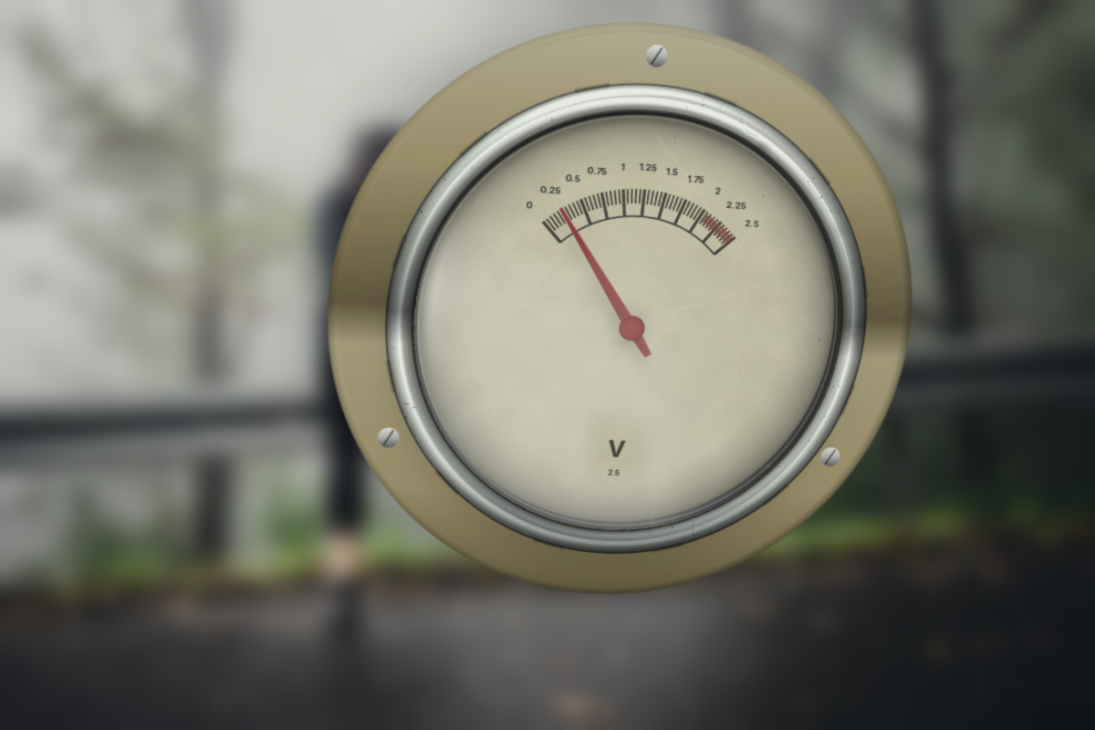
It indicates 0.25 V
